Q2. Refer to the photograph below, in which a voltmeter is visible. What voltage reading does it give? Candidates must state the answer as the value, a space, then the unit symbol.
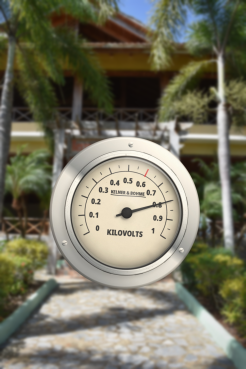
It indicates 0.8 kV
